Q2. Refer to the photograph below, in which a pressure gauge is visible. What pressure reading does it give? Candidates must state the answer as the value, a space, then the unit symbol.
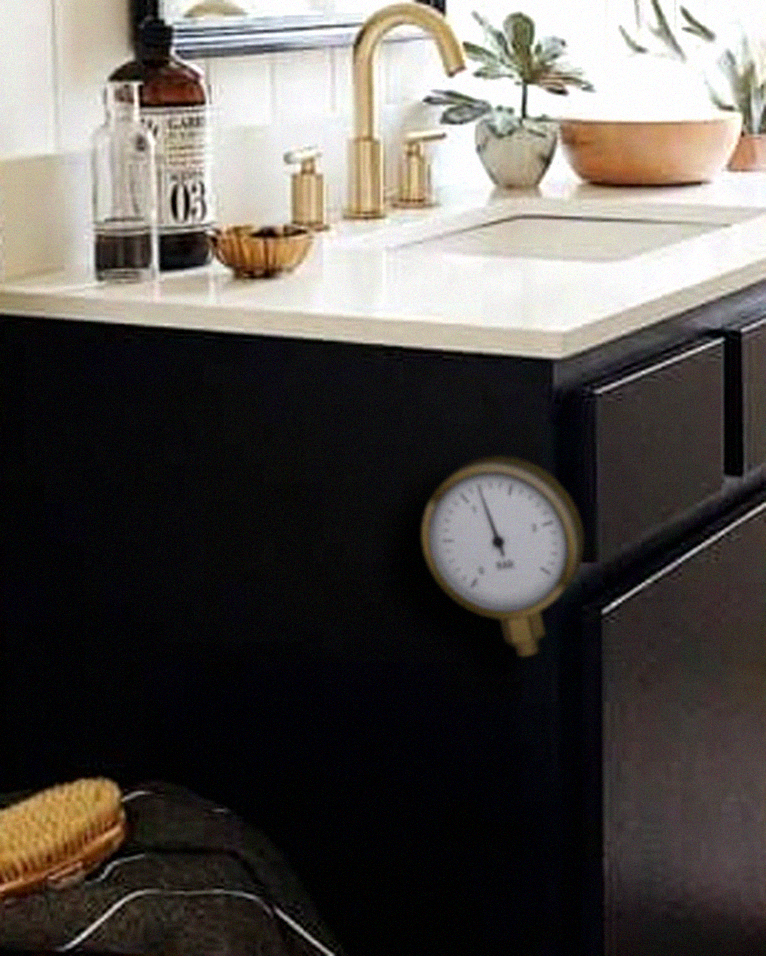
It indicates 1.2 bar
